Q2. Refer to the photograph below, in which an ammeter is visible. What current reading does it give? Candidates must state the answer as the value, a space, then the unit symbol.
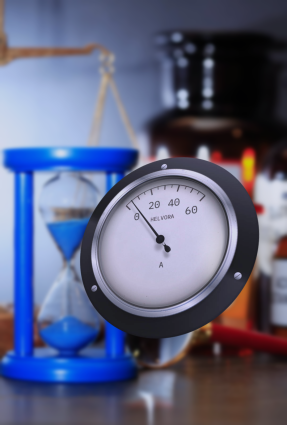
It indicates 5 A
